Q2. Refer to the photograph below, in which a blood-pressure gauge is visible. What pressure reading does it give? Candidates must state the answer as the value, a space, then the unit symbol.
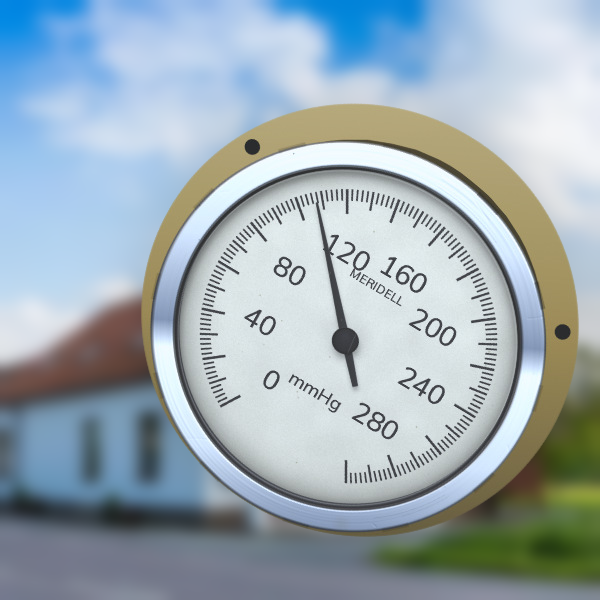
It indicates 108 mmHg
